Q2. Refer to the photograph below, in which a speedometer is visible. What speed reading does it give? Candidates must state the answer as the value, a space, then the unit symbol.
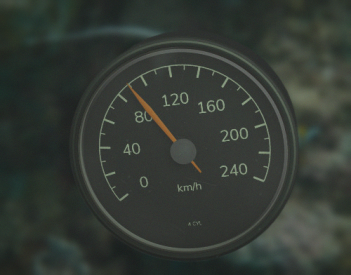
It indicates 90 km/h
